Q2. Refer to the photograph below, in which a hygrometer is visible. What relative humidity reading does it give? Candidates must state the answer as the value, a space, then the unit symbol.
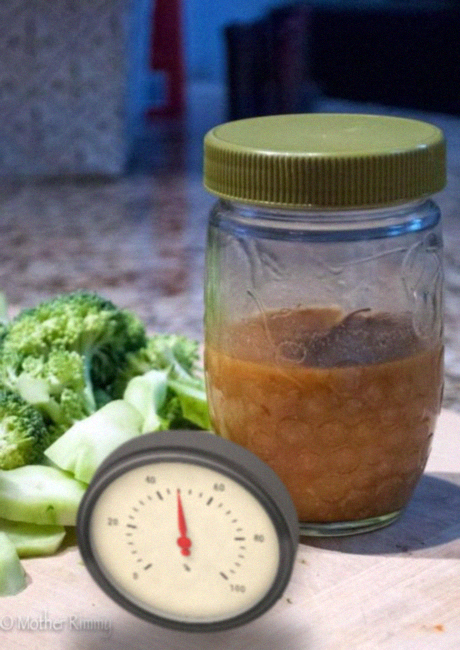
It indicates 48 %
